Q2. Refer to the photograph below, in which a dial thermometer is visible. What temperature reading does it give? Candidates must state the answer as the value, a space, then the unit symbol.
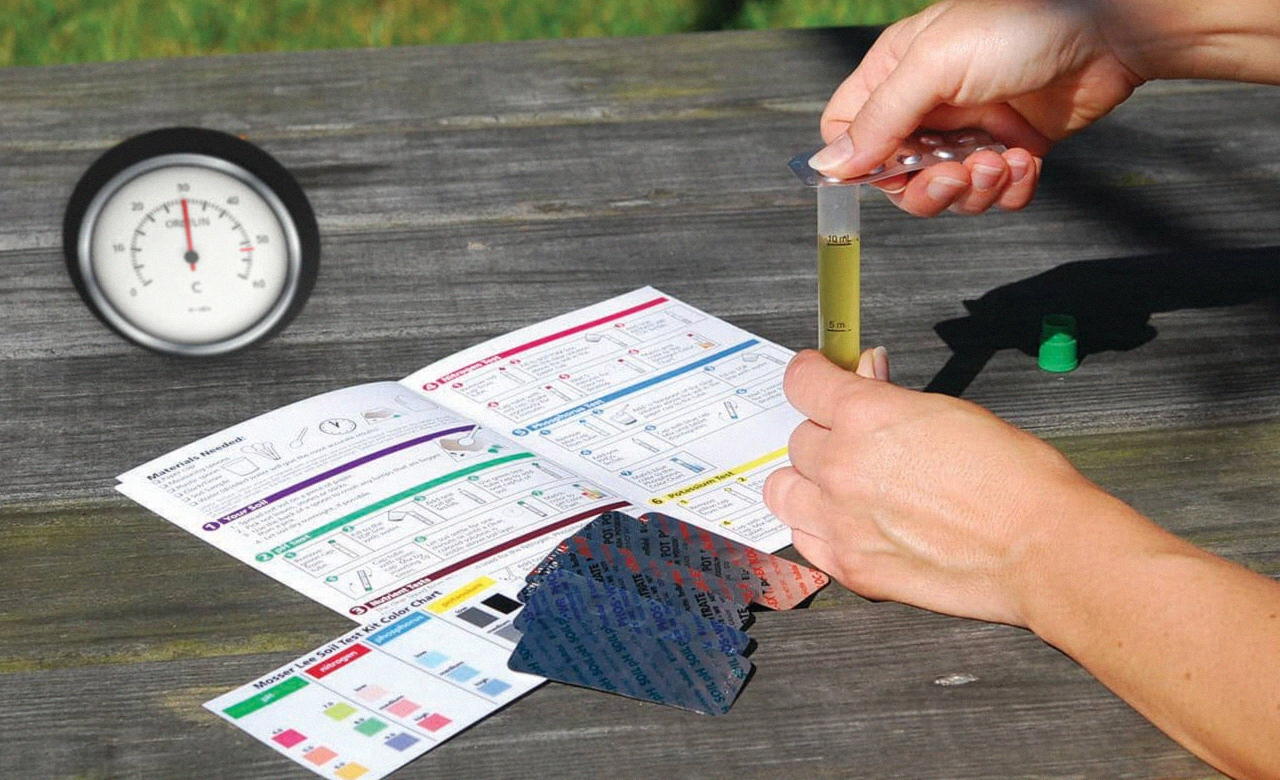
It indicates 30 °C
